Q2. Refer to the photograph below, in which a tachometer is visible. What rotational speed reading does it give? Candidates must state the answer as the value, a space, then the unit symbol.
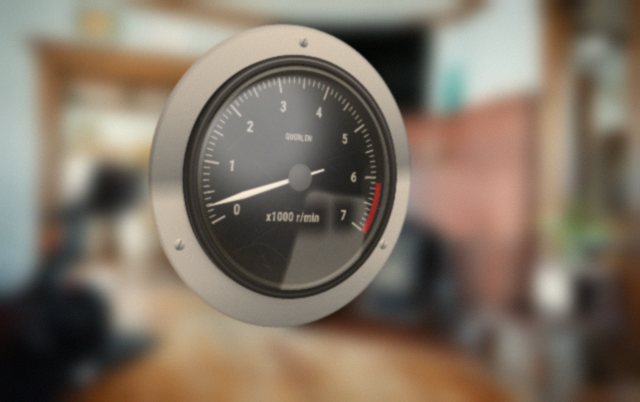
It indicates 300 rpm
